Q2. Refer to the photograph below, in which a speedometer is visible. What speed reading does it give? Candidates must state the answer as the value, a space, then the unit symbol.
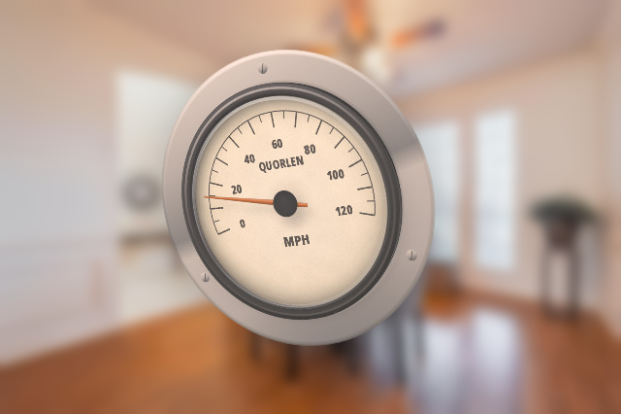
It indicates 15 mph
